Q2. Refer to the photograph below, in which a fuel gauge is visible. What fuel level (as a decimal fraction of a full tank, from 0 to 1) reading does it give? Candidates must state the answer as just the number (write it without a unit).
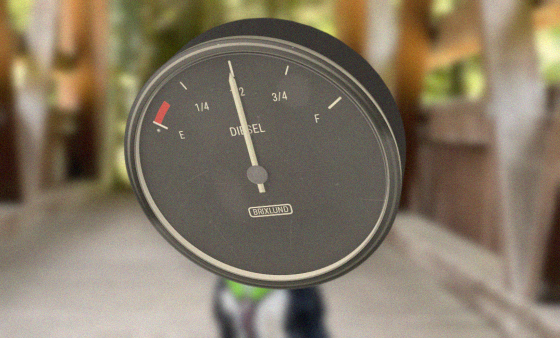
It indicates 0.5
